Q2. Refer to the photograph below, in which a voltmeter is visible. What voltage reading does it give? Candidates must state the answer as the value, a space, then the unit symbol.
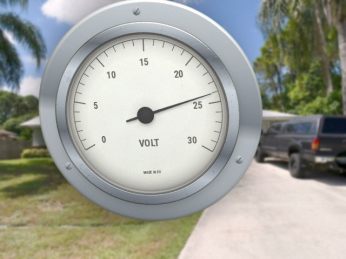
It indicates 24 V
